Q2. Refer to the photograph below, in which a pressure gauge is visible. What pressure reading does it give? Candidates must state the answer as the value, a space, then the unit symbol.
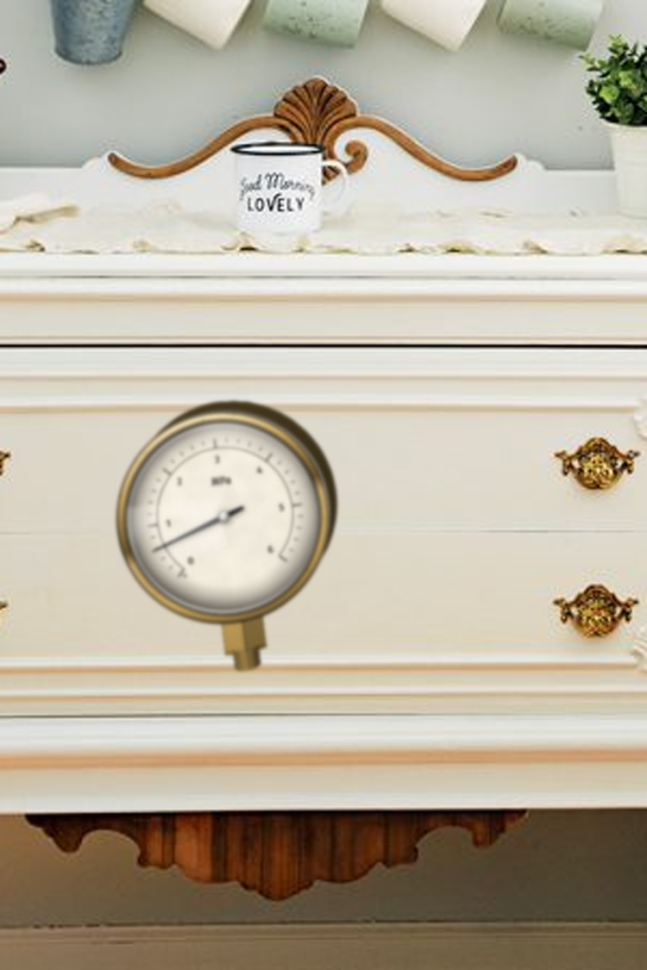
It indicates 0.6 MPa
